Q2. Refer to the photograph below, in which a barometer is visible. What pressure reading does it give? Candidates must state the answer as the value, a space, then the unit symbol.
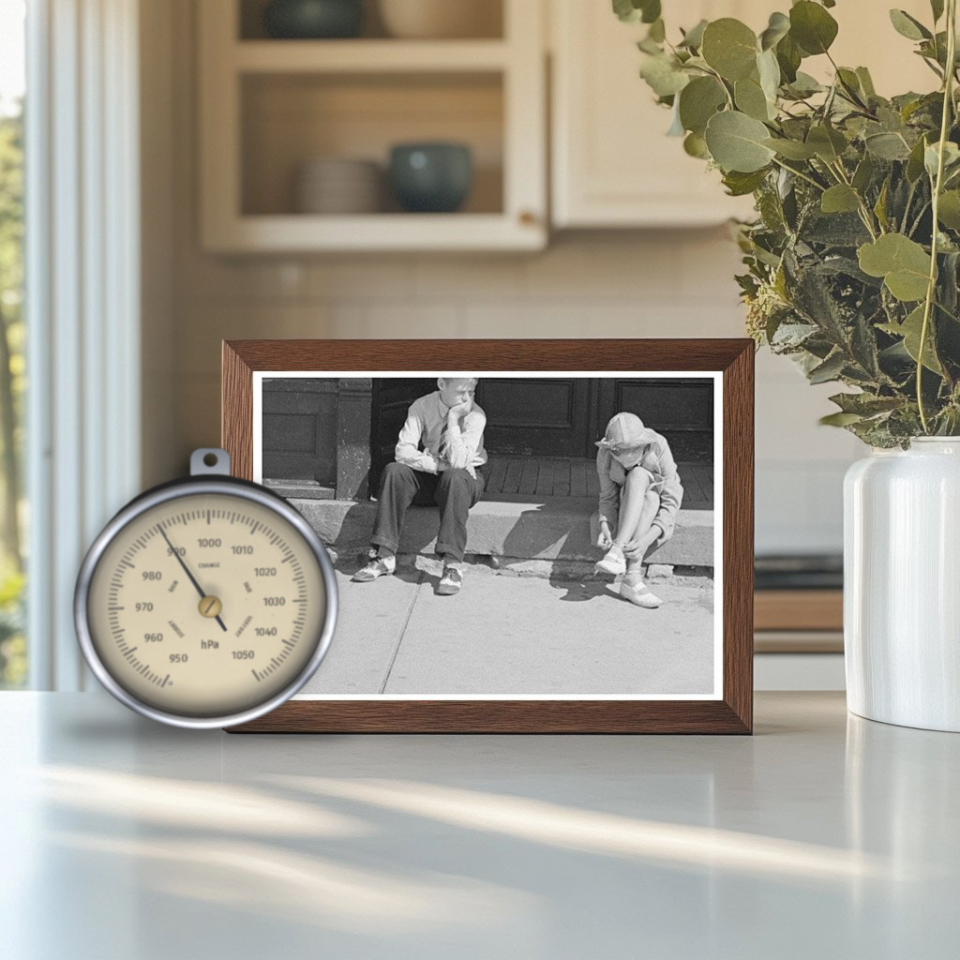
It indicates 990 hPa
